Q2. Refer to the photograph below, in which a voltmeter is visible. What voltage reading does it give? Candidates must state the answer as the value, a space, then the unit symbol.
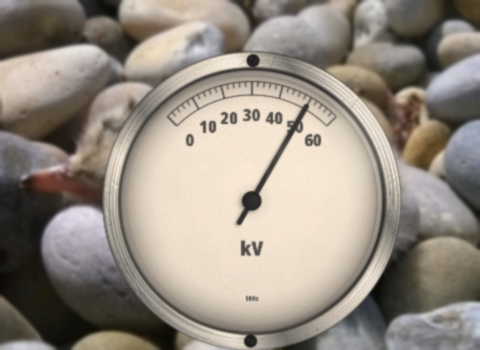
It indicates 50 kV
